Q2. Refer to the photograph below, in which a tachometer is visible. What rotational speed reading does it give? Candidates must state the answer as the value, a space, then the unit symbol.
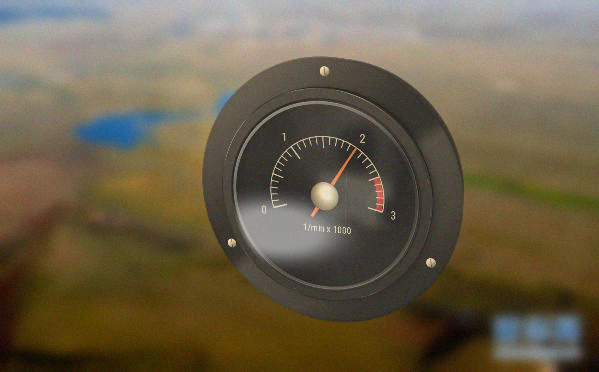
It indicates 2000 rpm
